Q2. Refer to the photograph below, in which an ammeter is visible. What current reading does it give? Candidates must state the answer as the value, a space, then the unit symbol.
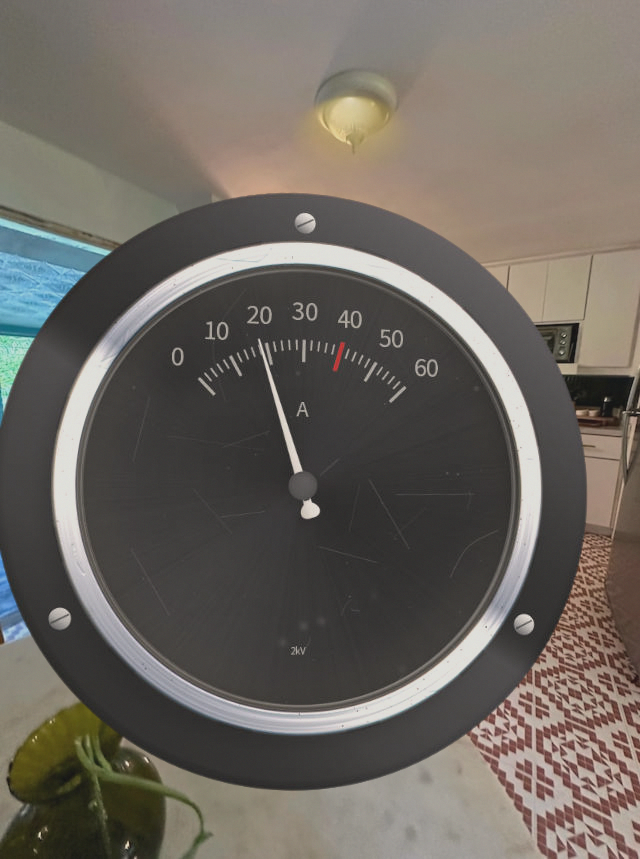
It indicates 18 A
